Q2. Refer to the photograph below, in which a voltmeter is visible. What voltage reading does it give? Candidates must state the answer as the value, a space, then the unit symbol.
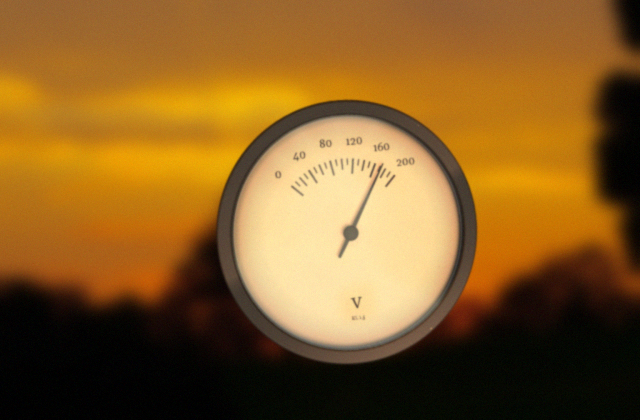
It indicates 170 V
